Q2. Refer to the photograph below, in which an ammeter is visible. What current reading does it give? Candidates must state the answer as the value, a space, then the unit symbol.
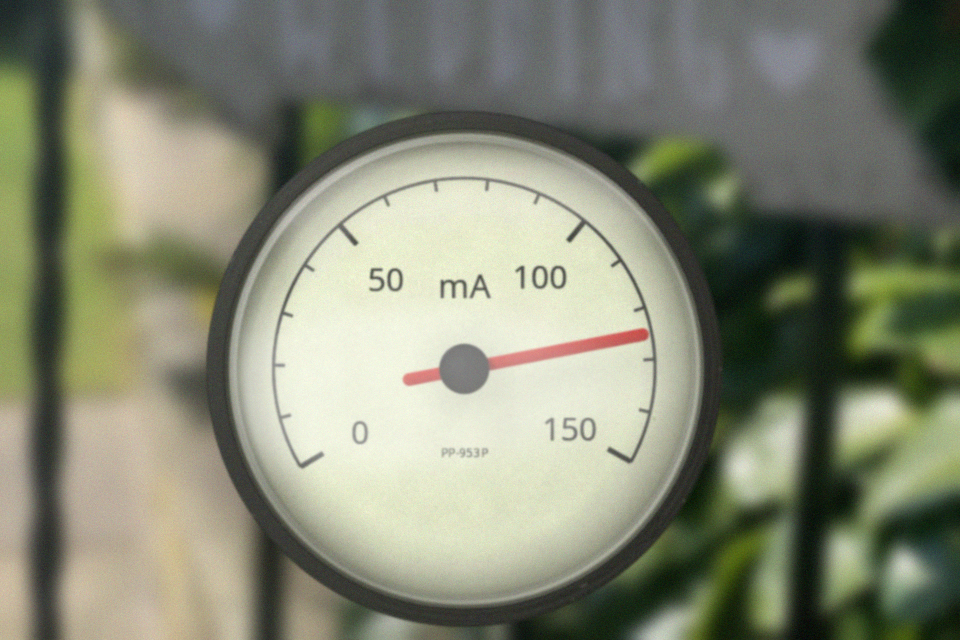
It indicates 125 mA
